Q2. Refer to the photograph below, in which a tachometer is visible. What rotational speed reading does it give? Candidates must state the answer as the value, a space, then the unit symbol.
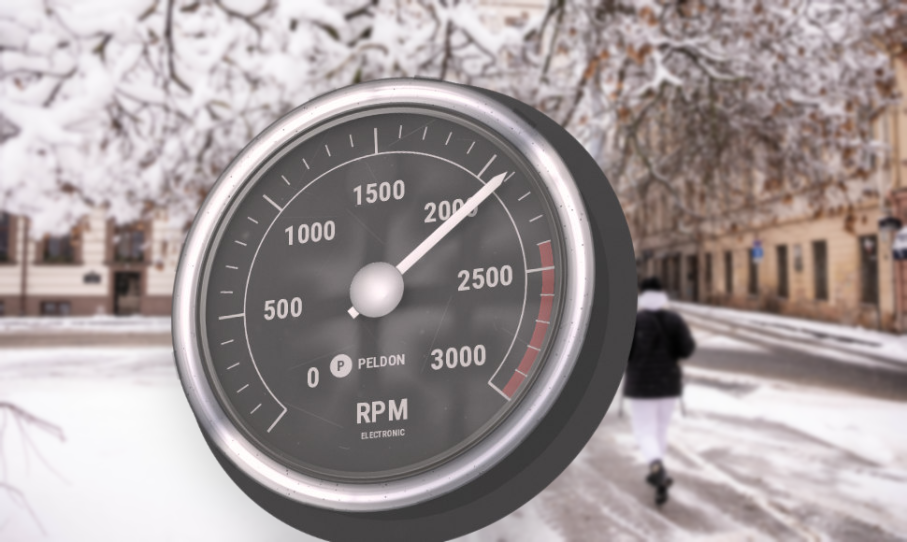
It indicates 2100 rpm
